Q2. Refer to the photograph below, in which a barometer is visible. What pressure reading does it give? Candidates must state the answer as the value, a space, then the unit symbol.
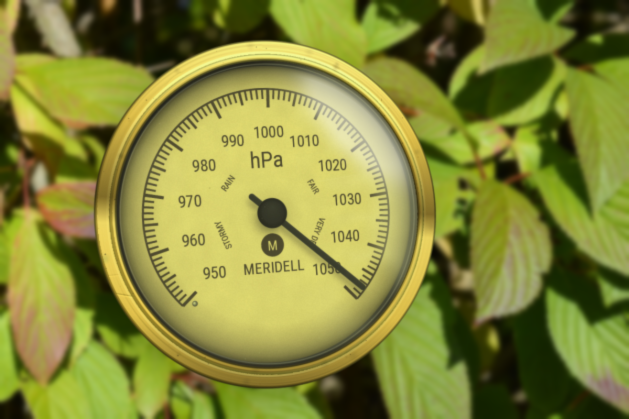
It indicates 1048 hPa
